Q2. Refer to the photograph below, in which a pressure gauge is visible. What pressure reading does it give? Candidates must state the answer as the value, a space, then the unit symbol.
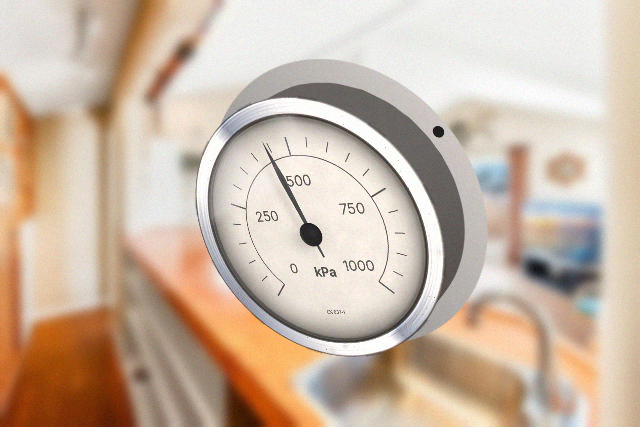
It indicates 450 kPa
